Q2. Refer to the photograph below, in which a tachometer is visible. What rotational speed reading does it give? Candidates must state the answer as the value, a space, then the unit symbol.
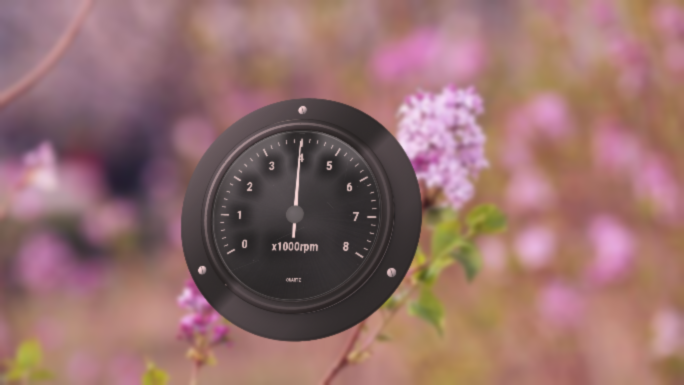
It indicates 4000 rpm
